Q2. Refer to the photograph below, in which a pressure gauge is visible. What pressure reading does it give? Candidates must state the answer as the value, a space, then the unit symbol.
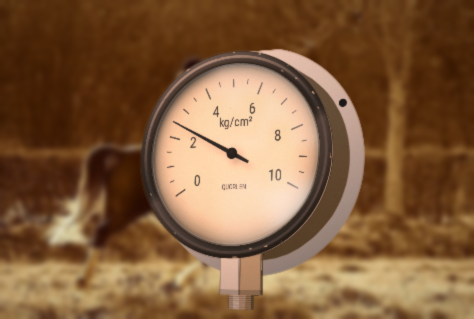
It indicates 2.5 kg/cm²
